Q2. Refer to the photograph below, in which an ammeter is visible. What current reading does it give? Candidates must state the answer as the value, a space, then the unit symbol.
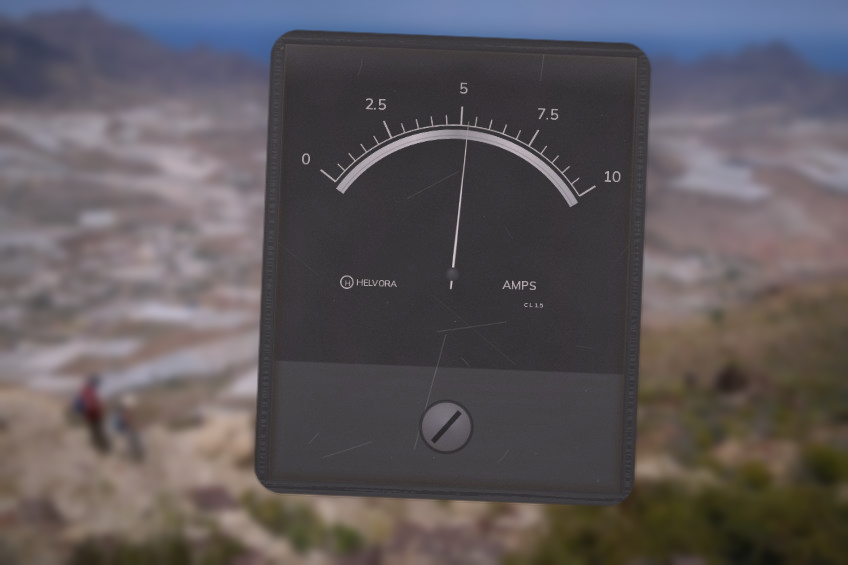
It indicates 5.25 A
